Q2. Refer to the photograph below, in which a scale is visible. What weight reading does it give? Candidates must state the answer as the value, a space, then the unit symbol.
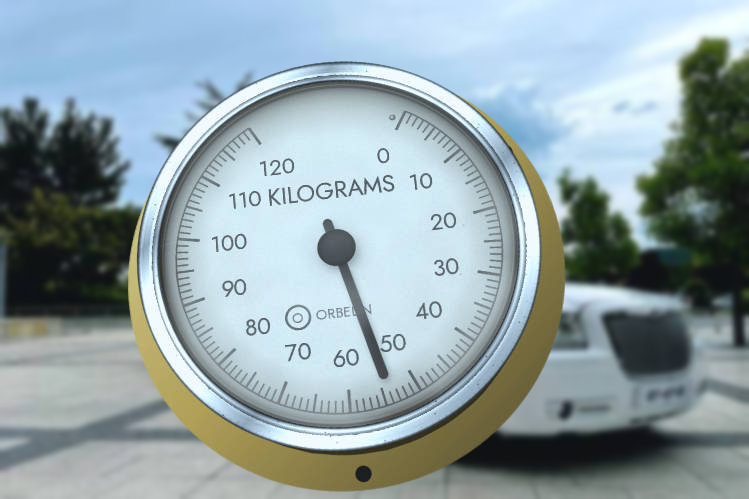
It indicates 54 kg
